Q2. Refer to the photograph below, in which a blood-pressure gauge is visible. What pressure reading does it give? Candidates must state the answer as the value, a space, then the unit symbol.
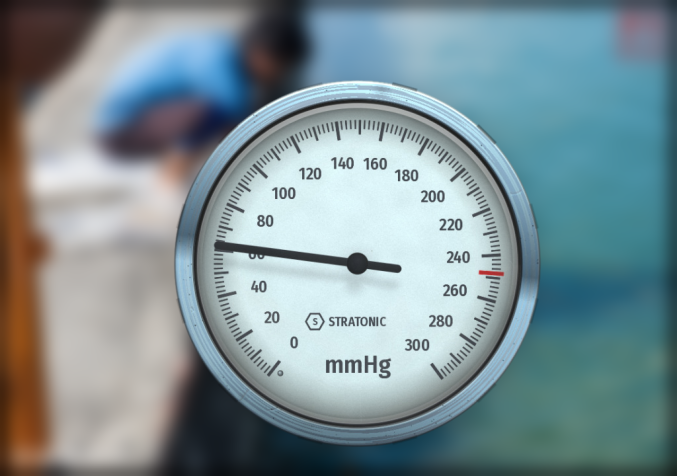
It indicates 62 mmHg
